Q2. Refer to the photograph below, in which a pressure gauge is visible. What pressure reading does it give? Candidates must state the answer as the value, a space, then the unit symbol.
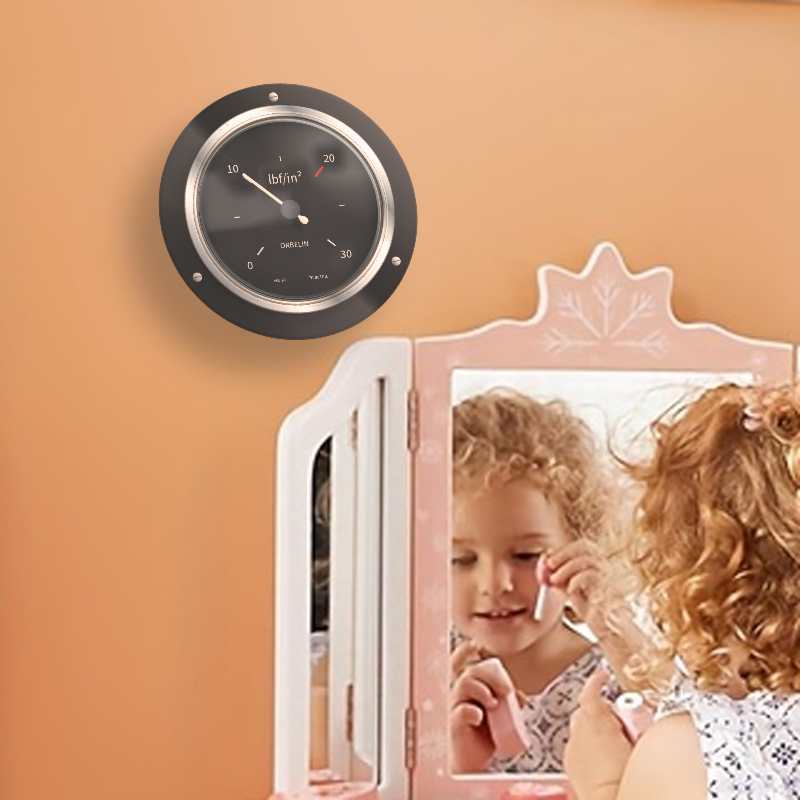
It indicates 10 psi
